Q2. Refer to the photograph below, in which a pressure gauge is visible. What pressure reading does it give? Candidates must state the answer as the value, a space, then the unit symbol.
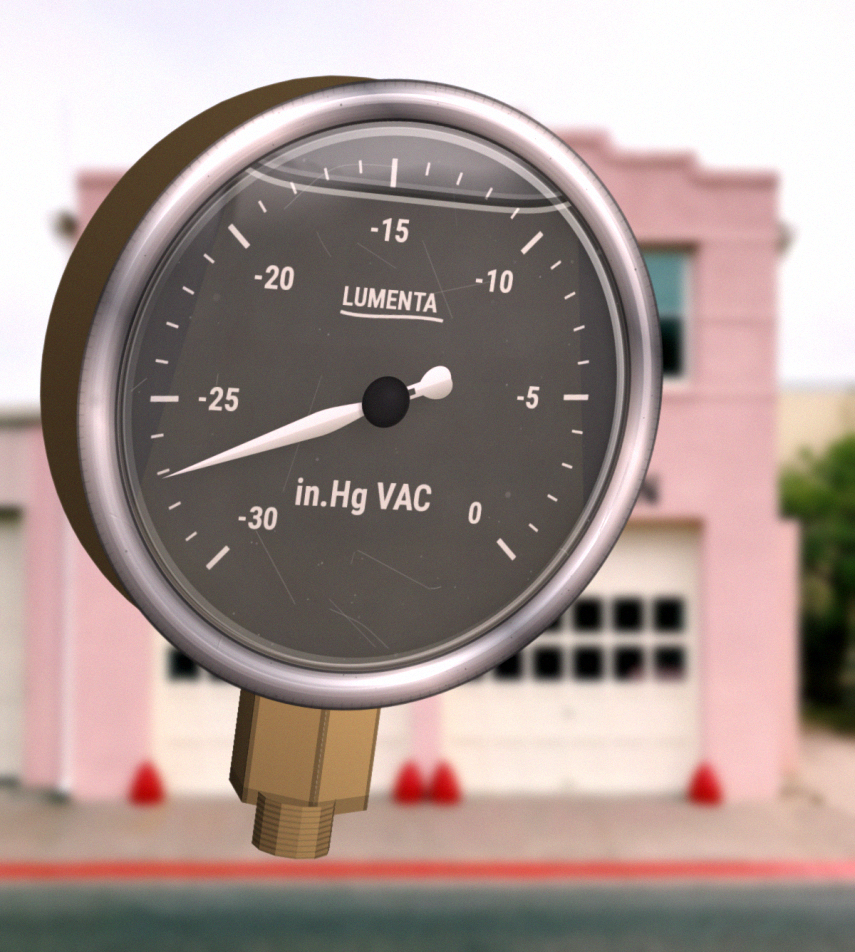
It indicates -27 inHg
